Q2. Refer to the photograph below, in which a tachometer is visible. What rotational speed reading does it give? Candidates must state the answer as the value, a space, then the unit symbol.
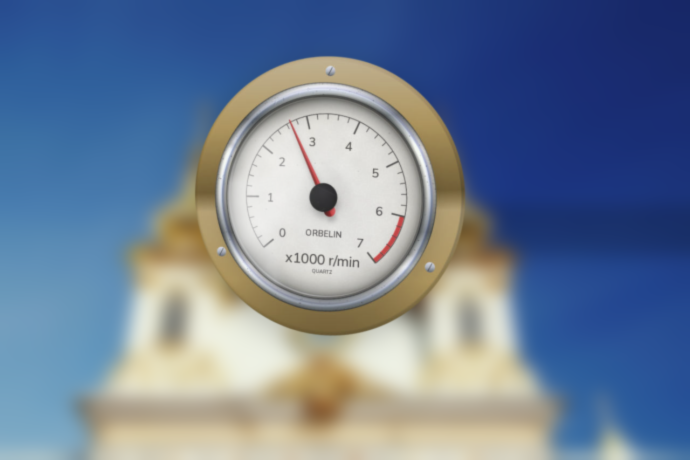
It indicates 2700 rpm
